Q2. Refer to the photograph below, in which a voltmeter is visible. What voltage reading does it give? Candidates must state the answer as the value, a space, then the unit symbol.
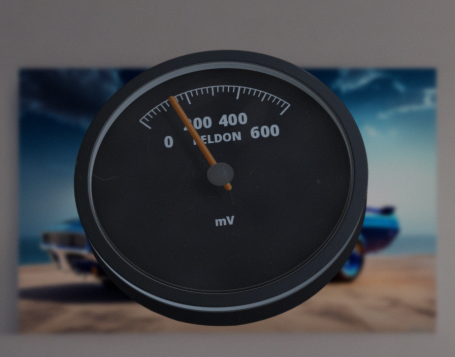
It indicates 140 mV
